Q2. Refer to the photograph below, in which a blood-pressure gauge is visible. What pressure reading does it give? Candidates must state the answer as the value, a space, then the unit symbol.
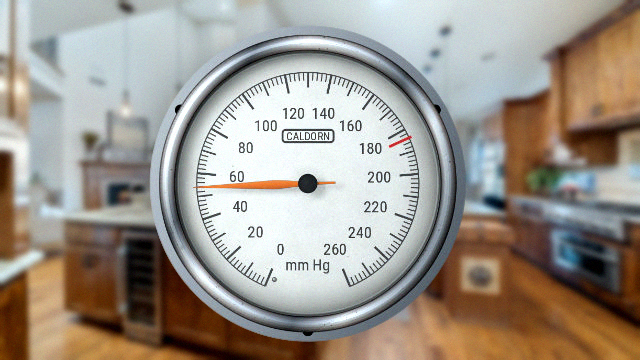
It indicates 54 mmHg
